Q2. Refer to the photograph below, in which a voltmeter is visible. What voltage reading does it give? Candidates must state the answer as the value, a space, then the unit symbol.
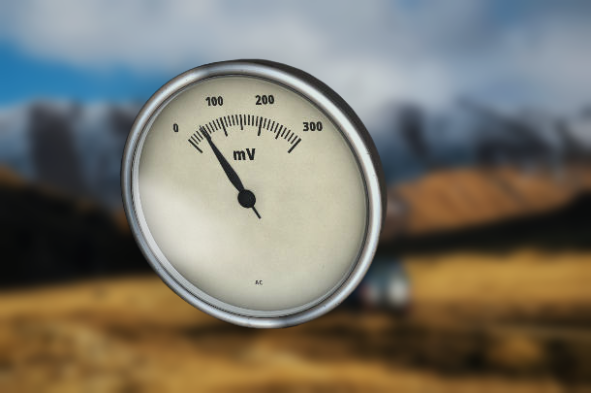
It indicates 50 mV
